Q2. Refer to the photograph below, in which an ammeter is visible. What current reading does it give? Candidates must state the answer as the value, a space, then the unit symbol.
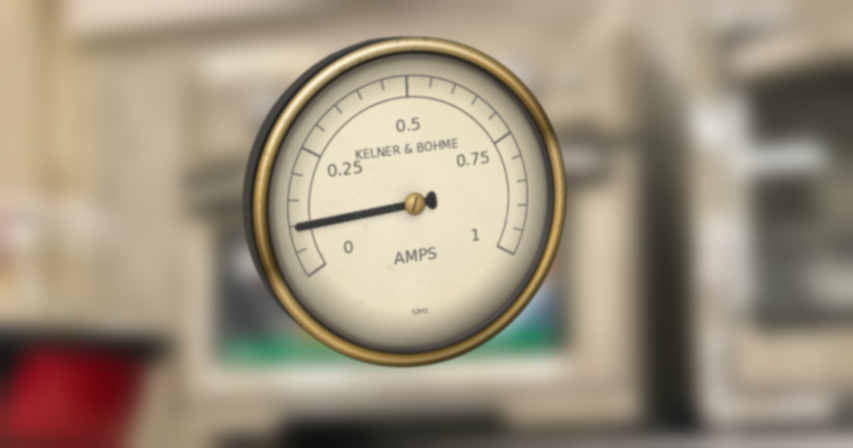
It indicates 0.1 A
